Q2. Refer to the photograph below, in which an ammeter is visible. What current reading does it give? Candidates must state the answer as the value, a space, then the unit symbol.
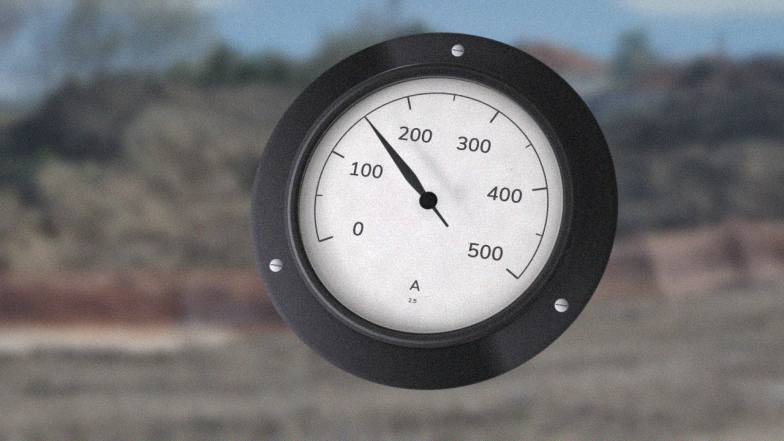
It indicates 150 A
